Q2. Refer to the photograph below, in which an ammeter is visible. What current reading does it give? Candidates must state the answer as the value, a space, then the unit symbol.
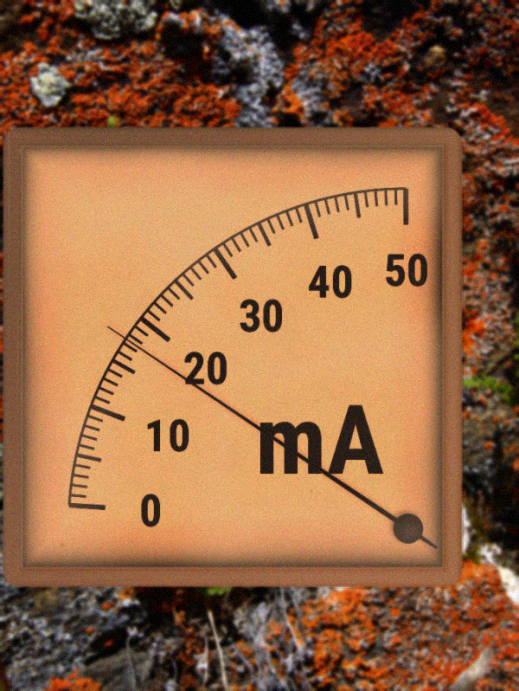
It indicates 17.5 mA
